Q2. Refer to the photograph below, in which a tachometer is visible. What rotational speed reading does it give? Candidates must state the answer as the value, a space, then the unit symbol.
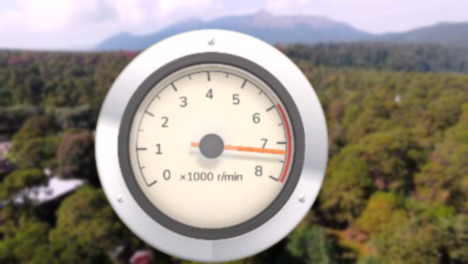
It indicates 7250 rpm
